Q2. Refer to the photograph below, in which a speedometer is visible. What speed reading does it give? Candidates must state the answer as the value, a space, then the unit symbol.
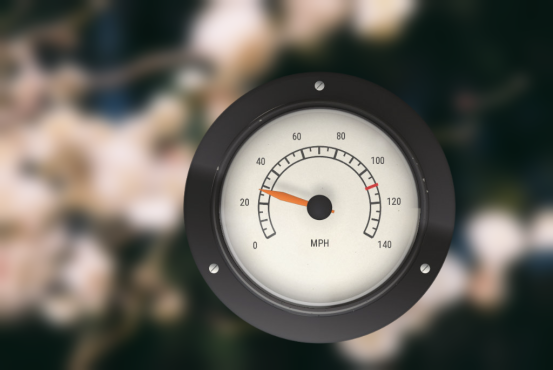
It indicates 27.5 mph
